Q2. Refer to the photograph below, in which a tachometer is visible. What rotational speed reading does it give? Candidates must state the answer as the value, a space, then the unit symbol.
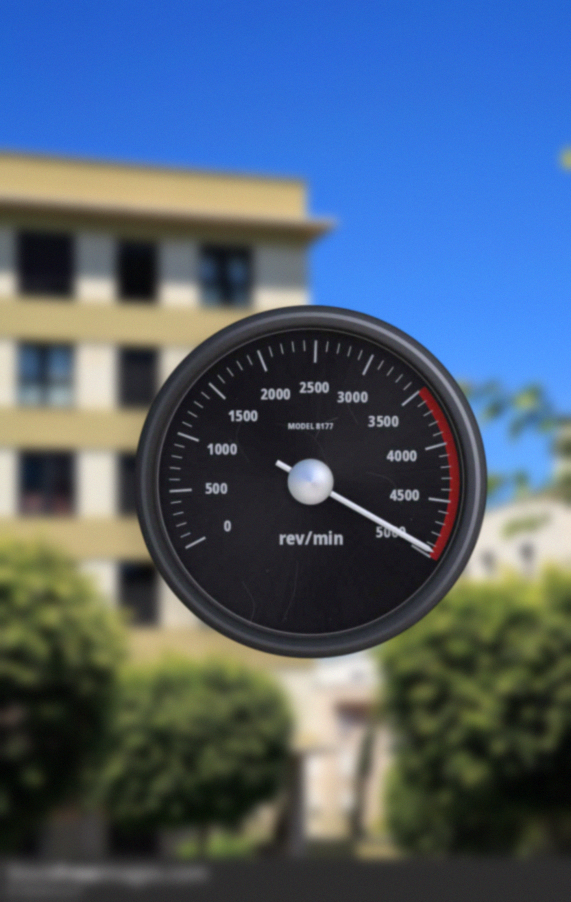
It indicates 4950 rpm
